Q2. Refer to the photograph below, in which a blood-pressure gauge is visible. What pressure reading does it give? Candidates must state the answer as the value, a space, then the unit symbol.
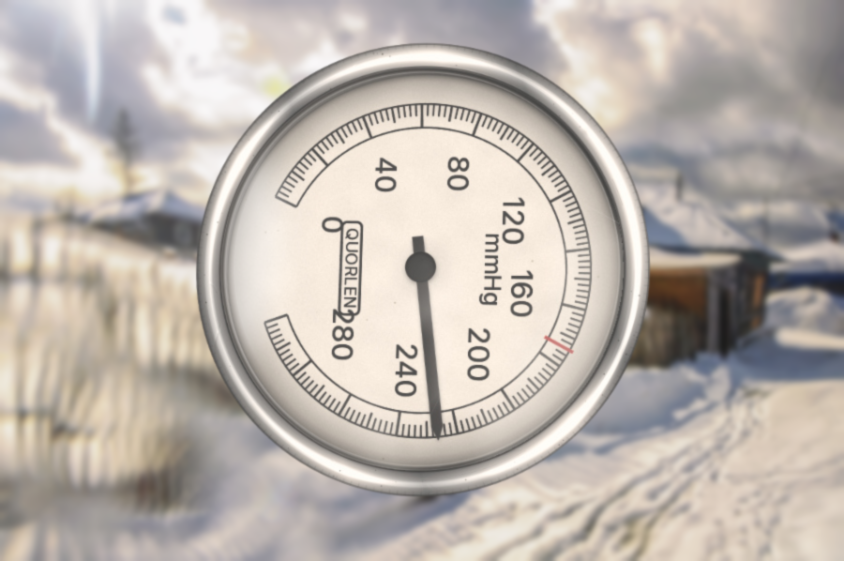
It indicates 226 mmHg
